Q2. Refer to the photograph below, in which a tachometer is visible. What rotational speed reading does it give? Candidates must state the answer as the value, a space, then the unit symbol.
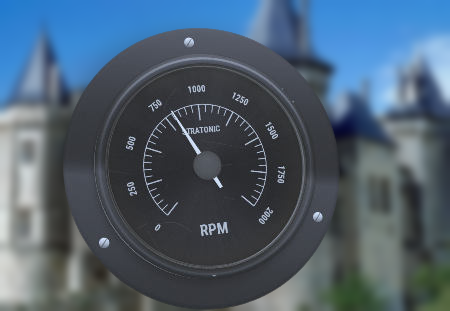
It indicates 800 rpm
